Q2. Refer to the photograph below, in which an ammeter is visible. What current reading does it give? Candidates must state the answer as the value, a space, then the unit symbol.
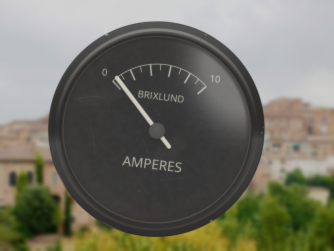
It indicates 0.5 A
